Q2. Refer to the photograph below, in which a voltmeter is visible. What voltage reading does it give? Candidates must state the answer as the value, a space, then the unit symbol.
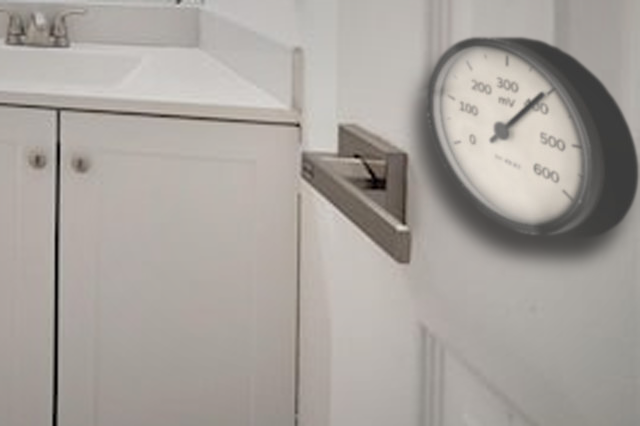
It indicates 400 mV
